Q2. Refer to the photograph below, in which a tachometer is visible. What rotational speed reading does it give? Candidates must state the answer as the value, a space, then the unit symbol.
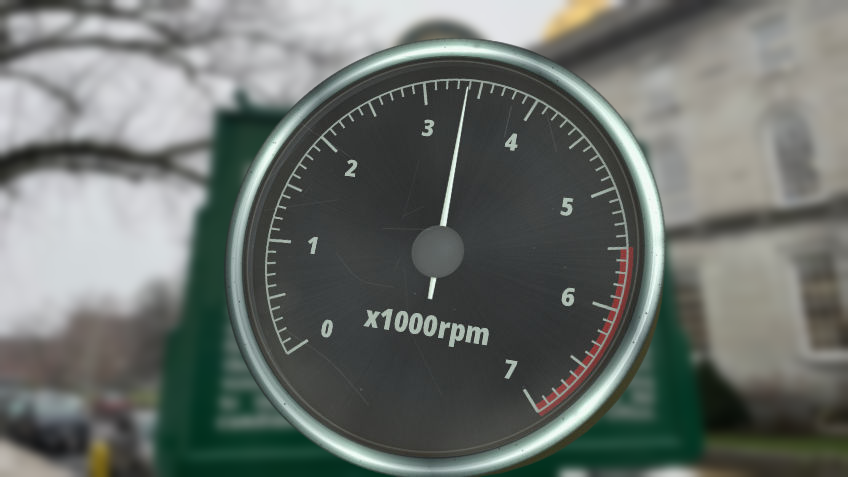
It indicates 3400 rpm
